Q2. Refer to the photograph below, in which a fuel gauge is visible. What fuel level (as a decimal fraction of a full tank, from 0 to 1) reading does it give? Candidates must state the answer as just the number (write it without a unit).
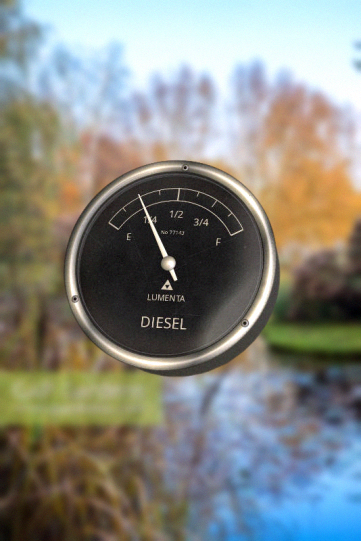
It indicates 0.25
